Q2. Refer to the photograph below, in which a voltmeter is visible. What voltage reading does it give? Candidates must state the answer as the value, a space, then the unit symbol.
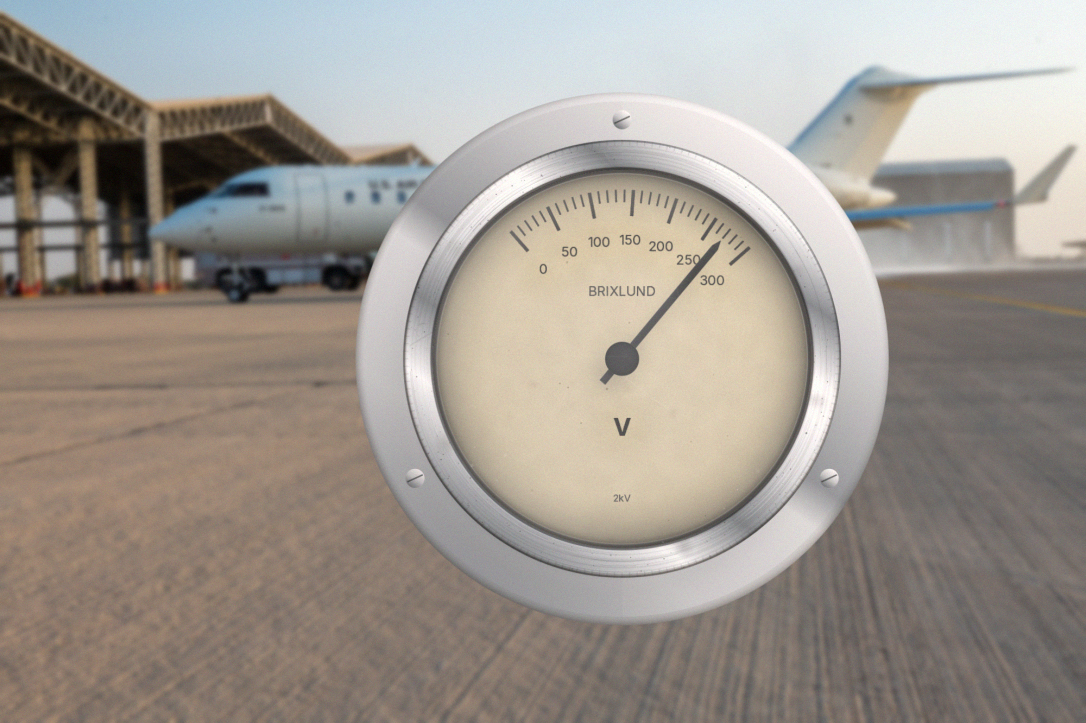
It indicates 270 V
